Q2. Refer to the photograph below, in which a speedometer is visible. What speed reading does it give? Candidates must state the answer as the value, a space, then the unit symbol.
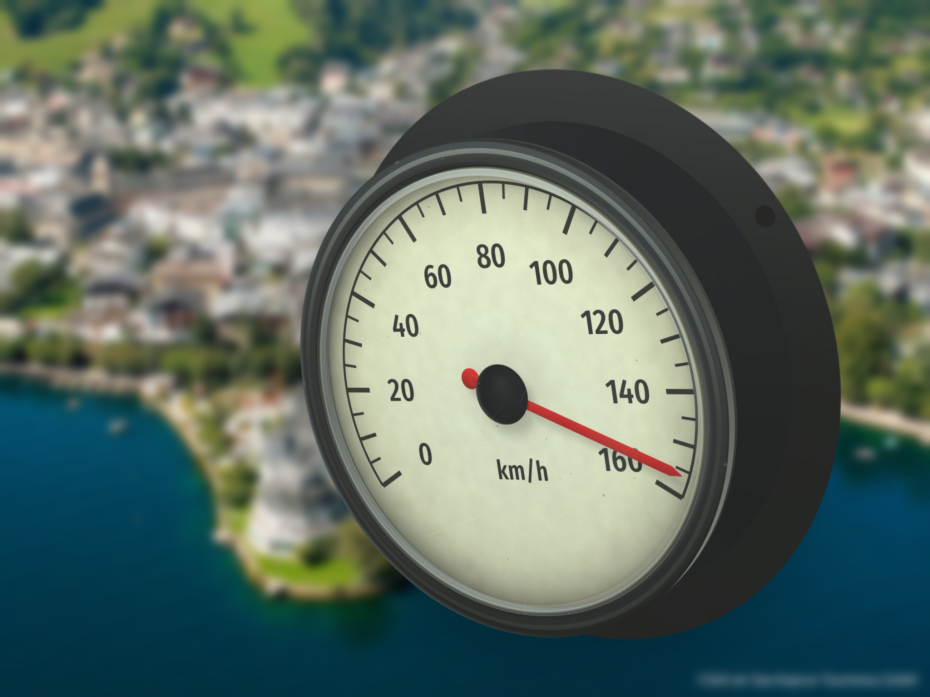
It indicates 155 km/h
